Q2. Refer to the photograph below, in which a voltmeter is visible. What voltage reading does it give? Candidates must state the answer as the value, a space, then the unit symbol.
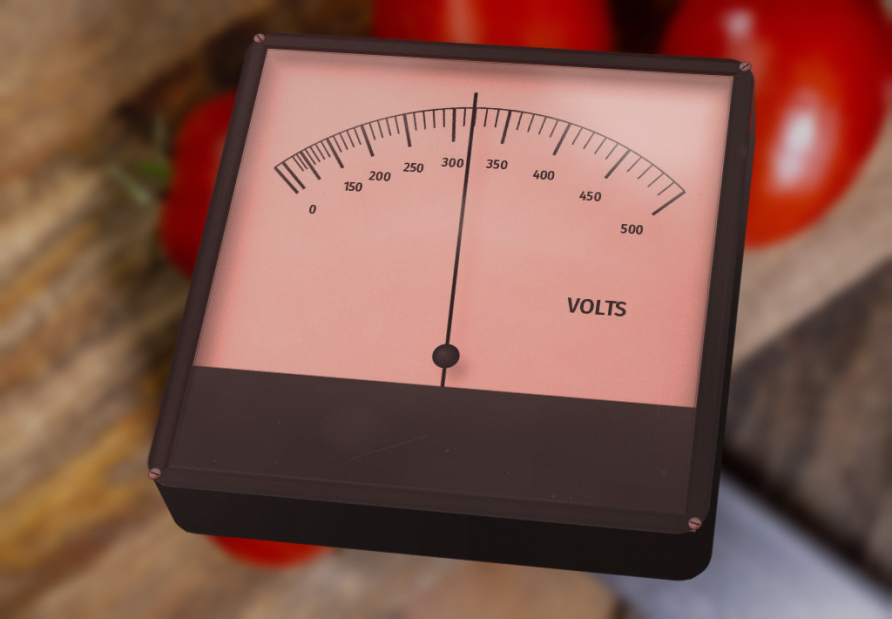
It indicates 320 V
